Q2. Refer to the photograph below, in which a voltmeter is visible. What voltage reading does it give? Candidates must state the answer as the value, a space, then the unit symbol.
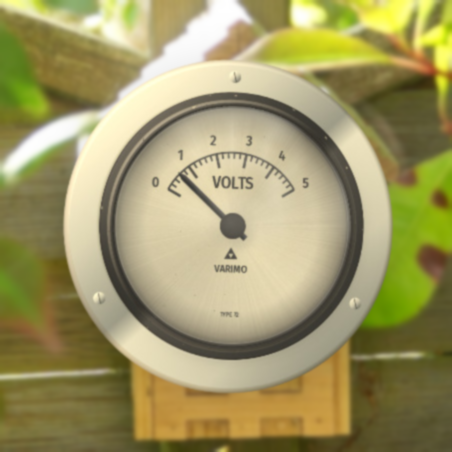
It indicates 0.6 V
